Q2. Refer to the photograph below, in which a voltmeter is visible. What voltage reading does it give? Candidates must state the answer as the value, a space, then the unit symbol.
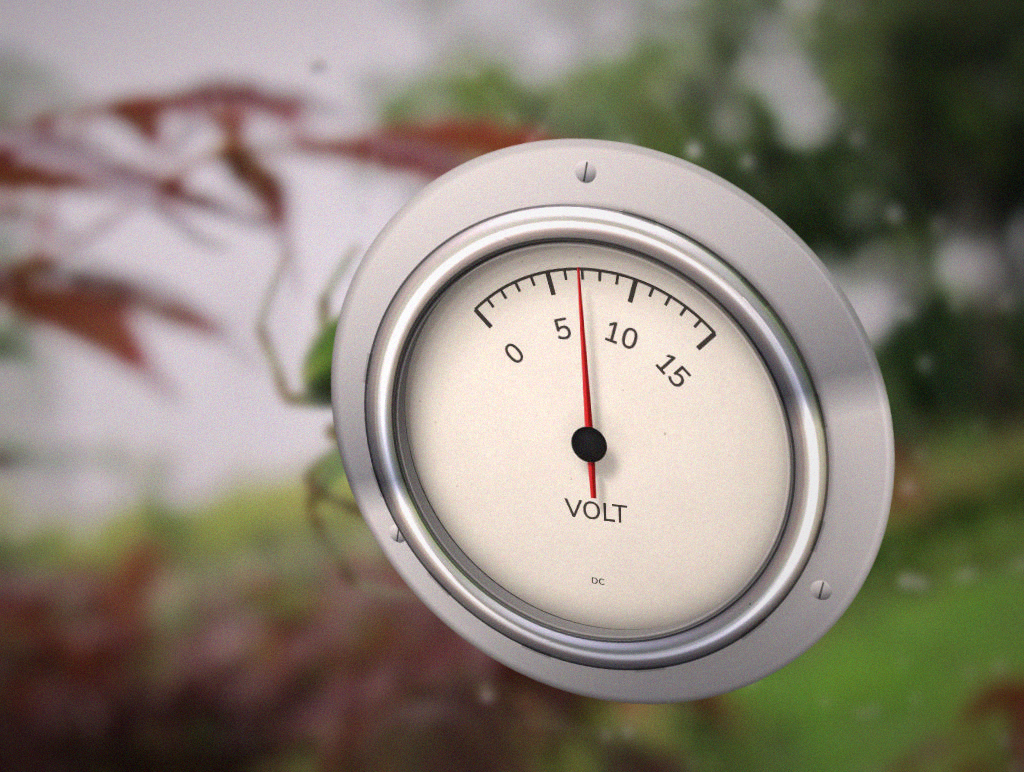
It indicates 7 V
